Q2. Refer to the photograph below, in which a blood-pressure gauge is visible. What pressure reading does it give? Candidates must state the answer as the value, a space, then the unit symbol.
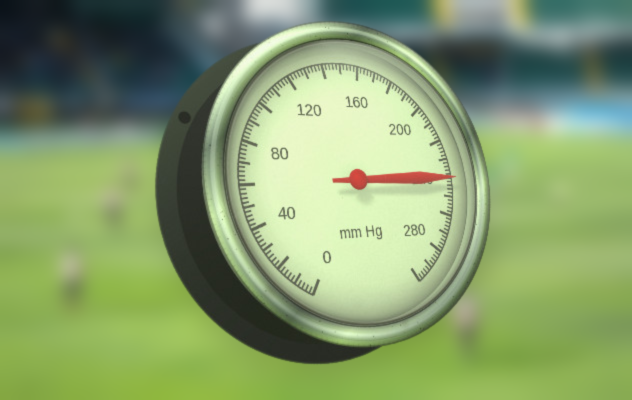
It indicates 240 mmHg
